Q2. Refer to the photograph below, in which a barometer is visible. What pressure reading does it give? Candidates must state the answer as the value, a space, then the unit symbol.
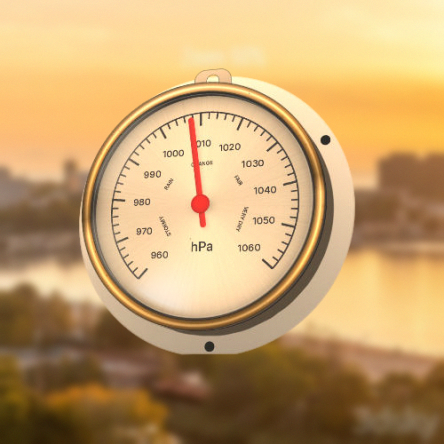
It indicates 1008 hPa
